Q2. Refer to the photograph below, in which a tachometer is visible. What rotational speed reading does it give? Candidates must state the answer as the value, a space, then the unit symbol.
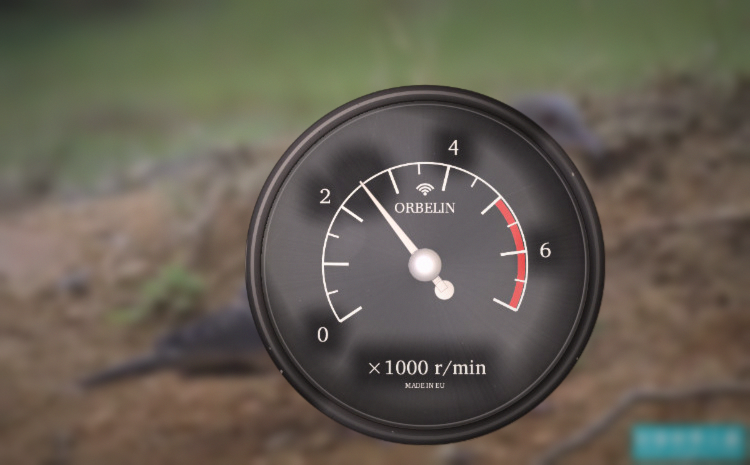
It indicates 2500 rpm
